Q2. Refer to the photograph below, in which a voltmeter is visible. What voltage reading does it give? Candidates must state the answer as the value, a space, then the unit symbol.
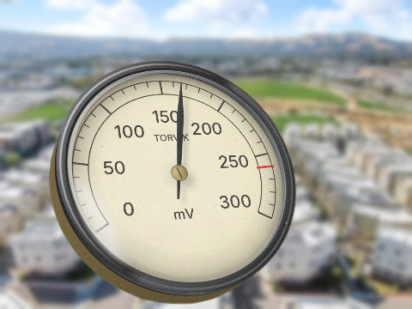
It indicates 165 mV
